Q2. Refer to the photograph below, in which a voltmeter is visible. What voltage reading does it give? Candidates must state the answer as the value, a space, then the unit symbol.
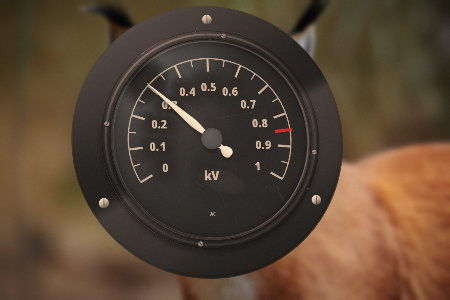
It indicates 0.3 kV
